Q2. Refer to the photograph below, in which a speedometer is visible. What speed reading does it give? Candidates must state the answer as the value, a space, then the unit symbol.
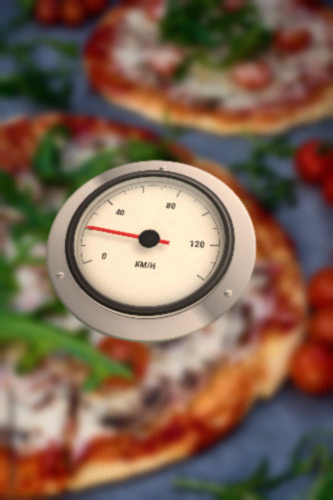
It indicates 20 km/h
